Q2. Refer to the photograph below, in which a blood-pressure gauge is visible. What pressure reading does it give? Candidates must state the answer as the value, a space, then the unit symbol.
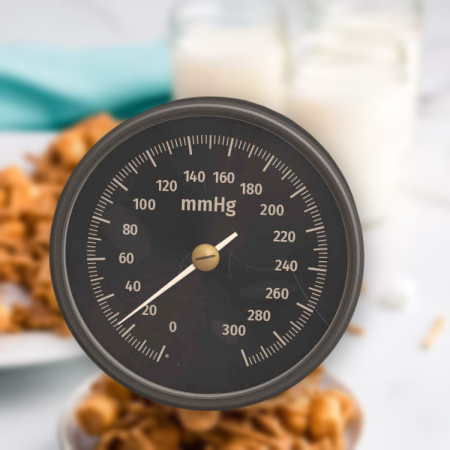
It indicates 26 mmHg
